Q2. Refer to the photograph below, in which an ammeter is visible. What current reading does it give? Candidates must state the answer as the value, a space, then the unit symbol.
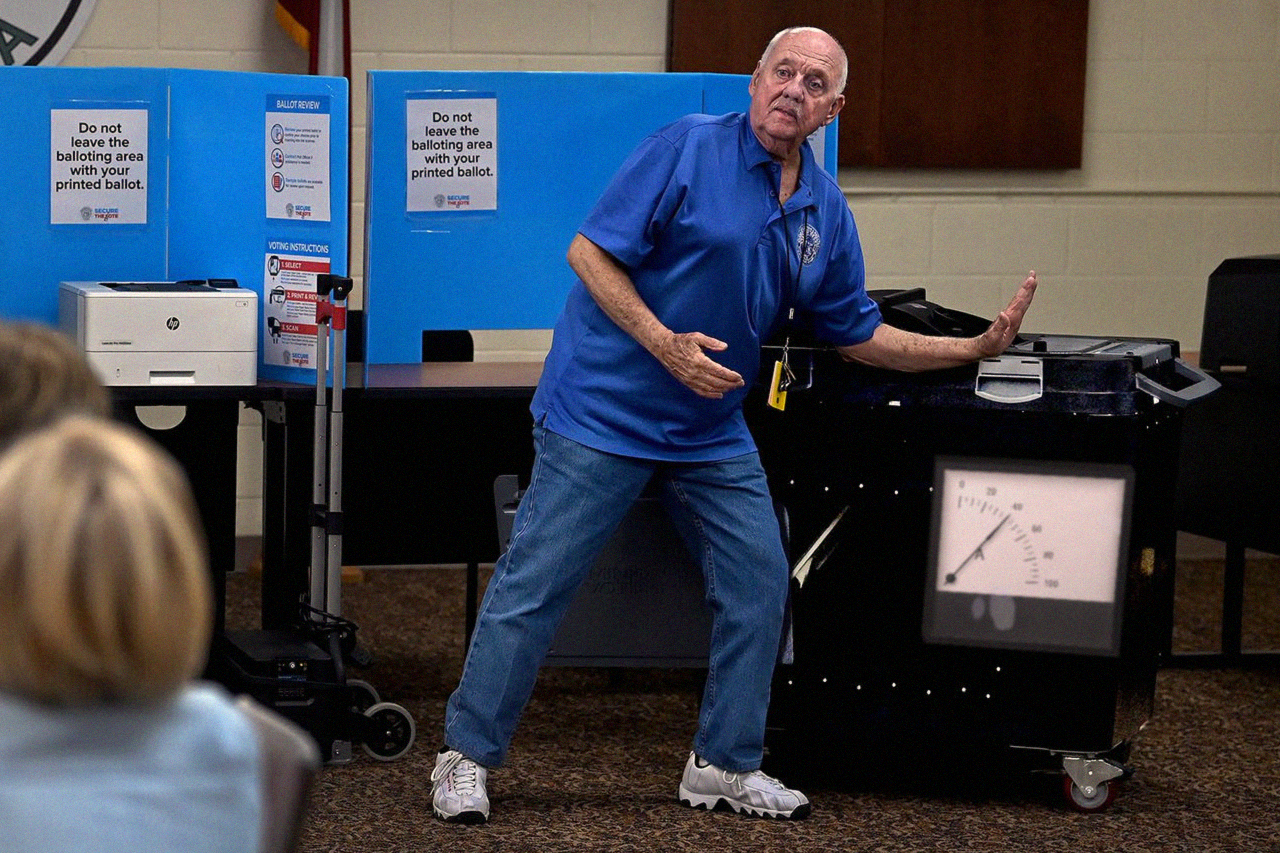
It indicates 40 A
